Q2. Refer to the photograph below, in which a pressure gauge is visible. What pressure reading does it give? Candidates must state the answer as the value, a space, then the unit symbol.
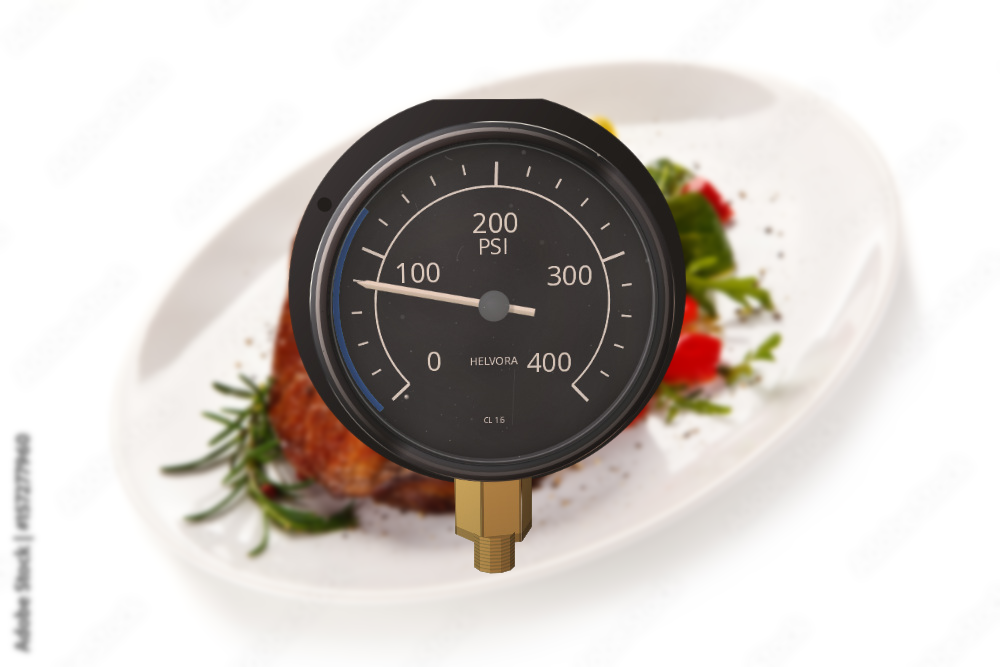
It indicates 80 psi
